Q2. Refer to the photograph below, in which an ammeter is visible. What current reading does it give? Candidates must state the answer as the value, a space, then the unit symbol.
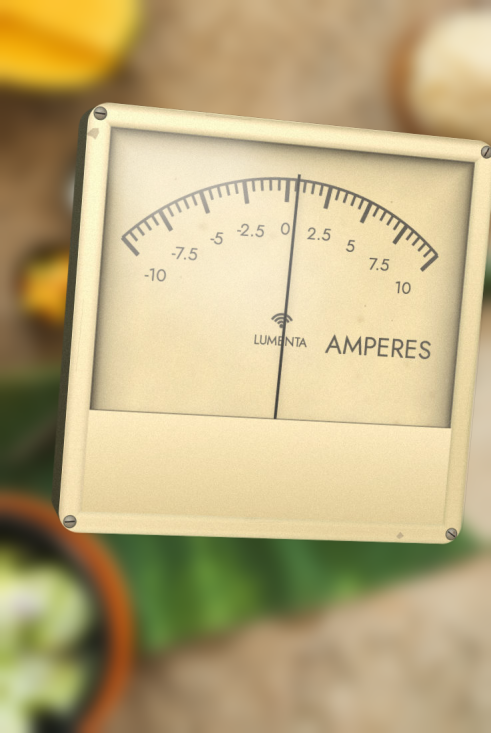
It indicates 0.5 A
